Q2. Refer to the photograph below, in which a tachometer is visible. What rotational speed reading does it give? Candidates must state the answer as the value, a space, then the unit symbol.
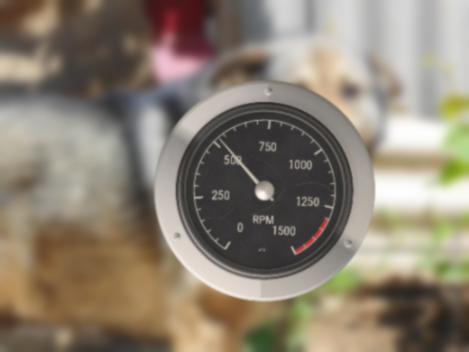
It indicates 525 rpm
